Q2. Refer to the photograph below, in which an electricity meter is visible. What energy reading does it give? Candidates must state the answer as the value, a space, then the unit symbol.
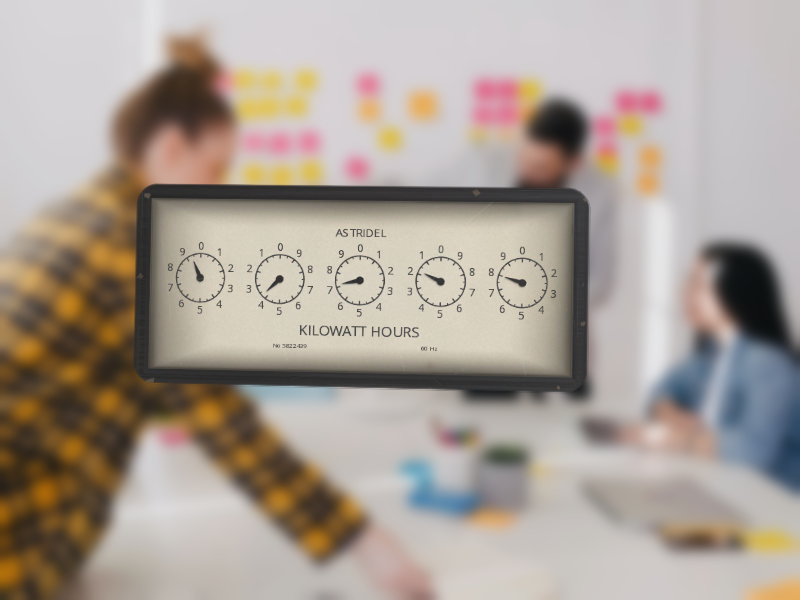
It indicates 93718 kWh
